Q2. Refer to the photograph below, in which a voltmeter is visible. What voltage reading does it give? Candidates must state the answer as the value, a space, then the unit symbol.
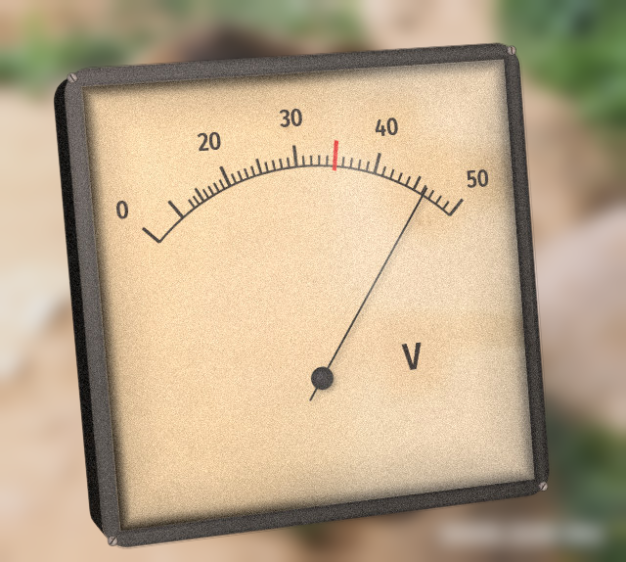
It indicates 46 V
